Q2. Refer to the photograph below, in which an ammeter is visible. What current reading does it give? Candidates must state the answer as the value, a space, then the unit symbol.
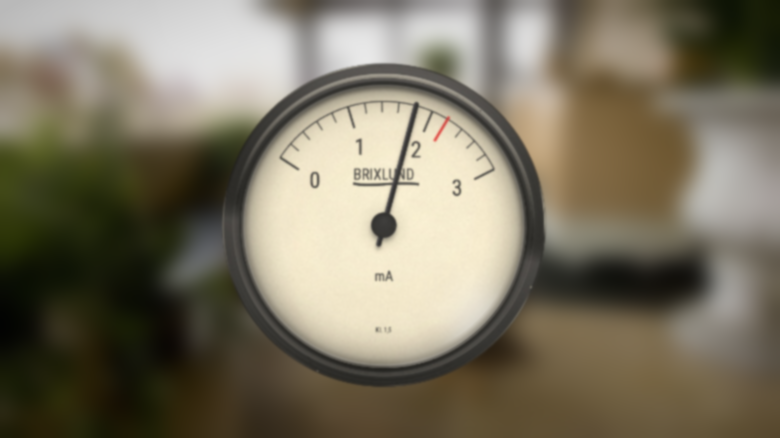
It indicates 1.8 mA
